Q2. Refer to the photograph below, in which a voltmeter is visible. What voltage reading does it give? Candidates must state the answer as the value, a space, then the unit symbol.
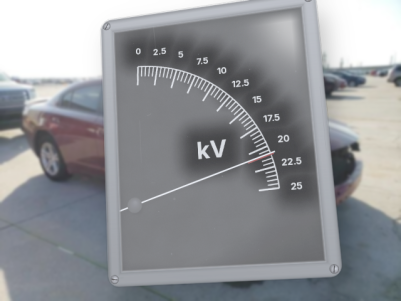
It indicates 21 kV
